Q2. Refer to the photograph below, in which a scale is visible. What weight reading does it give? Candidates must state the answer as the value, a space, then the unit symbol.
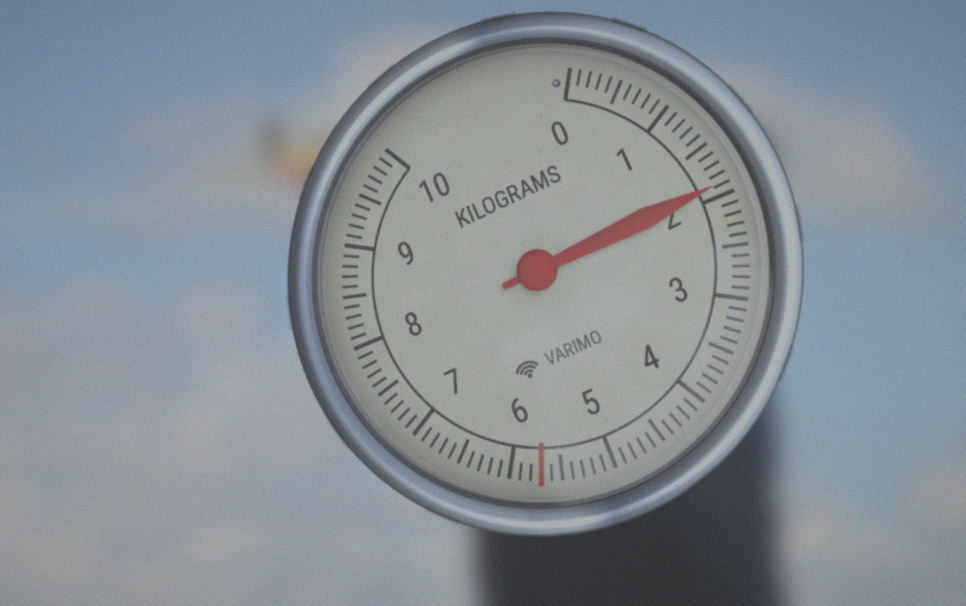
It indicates 1.9 kg
